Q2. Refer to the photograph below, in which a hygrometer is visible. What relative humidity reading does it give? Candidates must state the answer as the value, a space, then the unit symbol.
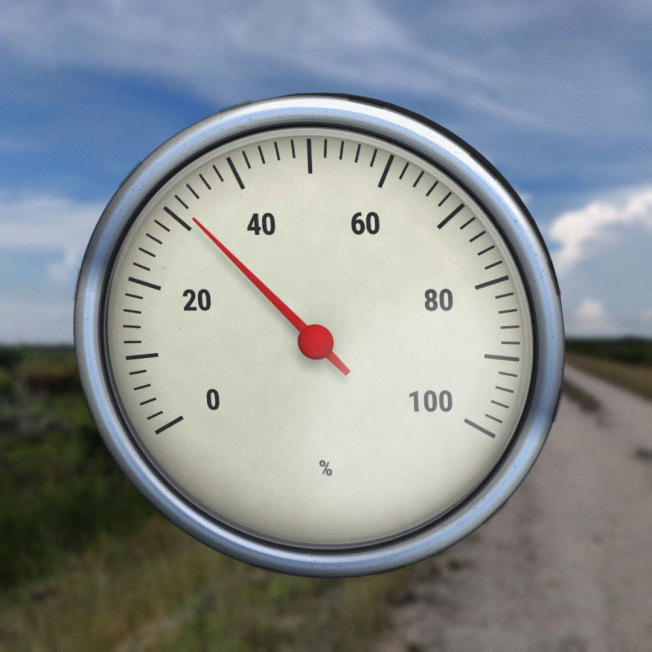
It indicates 32 %
